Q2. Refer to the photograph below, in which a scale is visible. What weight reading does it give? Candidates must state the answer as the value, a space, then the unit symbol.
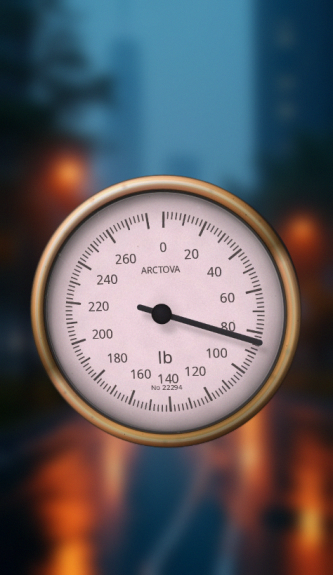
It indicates 84 lb
